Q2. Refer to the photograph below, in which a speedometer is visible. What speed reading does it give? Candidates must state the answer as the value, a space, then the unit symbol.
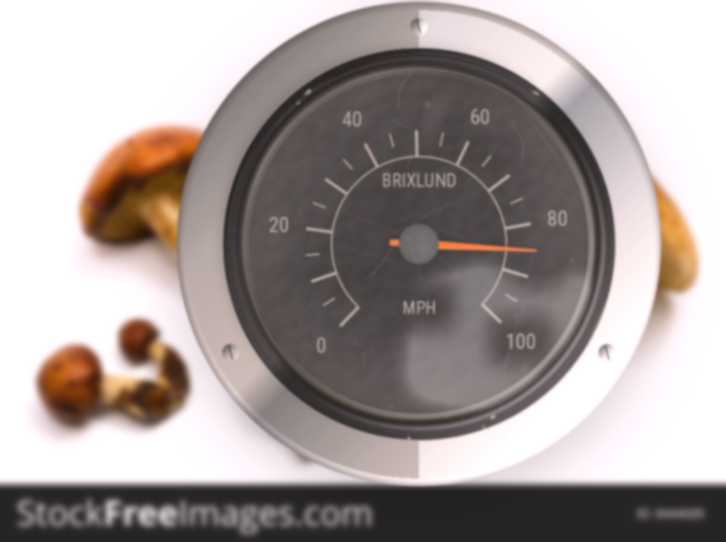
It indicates 85 mph
